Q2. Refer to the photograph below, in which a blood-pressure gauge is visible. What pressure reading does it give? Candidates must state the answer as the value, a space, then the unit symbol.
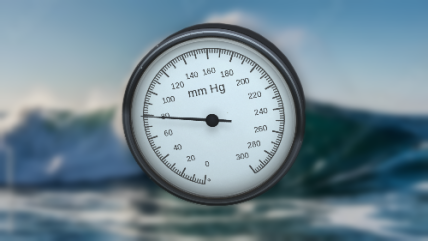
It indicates 80 mmHg
